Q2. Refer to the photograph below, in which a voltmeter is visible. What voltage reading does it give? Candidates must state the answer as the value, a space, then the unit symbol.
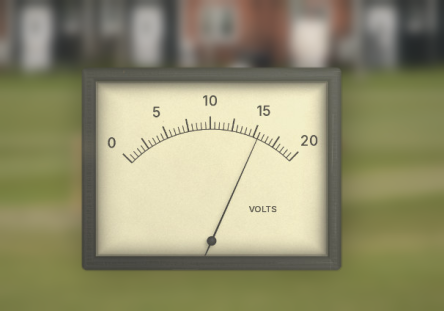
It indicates 15.5 V
